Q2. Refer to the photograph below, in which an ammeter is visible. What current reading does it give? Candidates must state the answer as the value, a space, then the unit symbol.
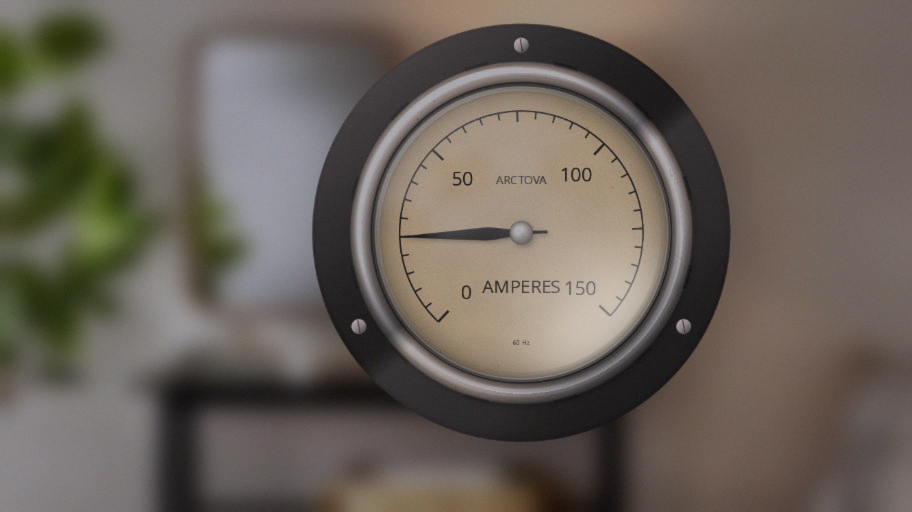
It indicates 25 A
